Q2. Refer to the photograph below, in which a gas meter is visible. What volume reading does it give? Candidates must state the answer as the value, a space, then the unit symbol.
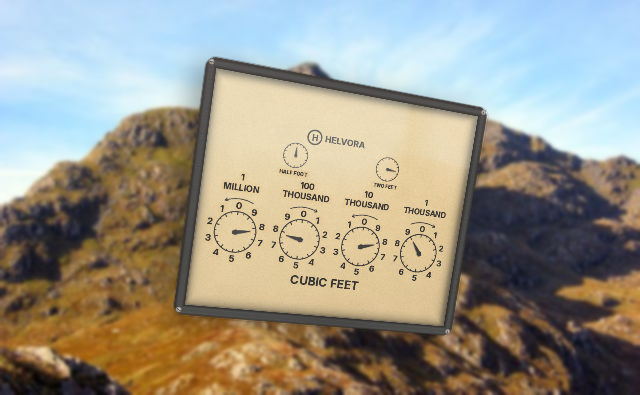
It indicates 777900 ft³
